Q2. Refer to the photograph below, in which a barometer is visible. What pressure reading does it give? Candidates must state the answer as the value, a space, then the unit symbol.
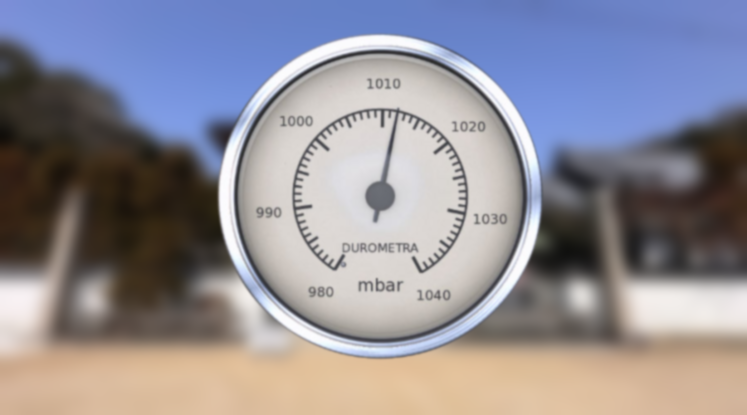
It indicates 1012 mbar
